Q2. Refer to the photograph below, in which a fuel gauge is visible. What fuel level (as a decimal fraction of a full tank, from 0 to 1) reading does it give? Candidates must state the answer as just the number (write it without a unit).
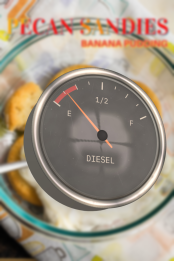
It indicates 0.125
